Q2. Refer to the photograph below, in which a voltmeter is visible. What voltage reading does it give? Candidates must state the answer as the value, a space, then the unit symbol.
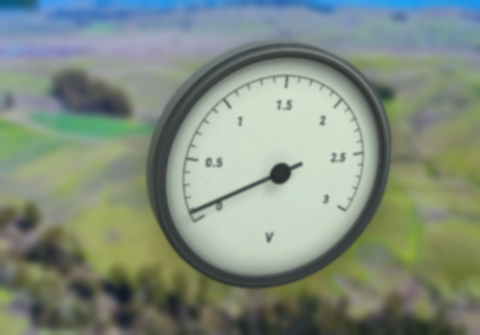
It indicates 0.1 V
